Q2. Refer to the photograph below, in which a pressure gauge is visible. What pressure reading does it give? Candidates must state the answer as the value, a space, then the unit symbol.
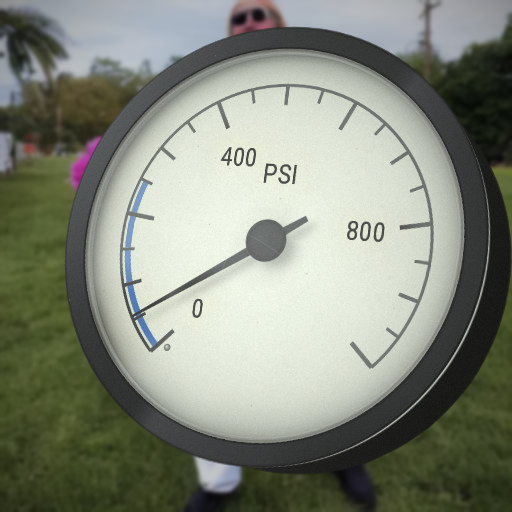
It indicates 50 psi
